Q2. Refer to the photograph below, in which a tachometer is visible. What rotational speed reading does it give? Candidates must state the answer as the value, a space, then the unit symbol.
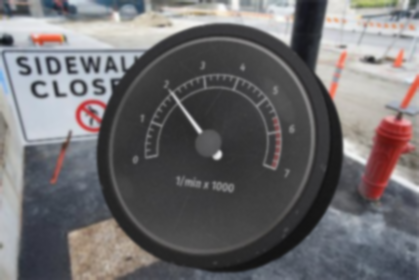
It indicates 2000 rpm
